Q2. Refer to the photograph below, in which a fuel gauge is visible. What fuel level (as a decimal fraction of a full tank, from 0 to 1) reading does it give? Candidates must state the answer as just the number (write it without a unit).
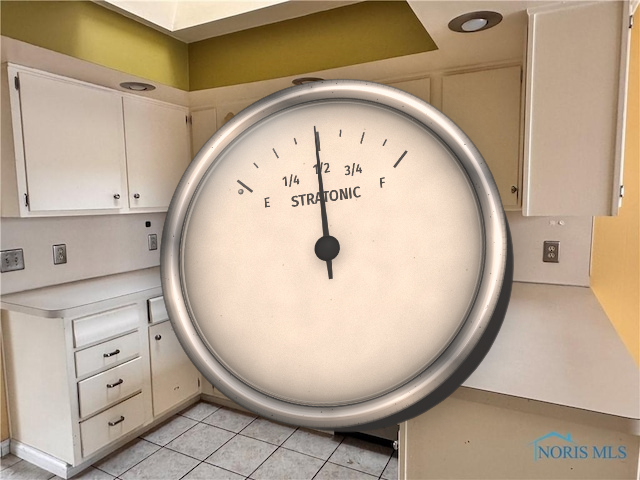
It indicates 0.5
